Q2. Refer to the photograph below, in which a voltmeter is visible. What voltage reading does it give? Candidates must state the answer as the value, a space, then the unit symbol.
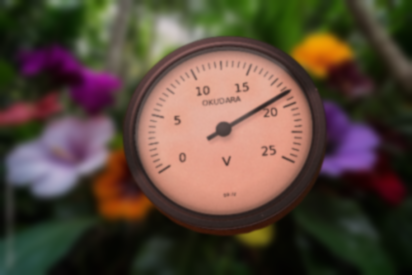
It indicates 19 V
